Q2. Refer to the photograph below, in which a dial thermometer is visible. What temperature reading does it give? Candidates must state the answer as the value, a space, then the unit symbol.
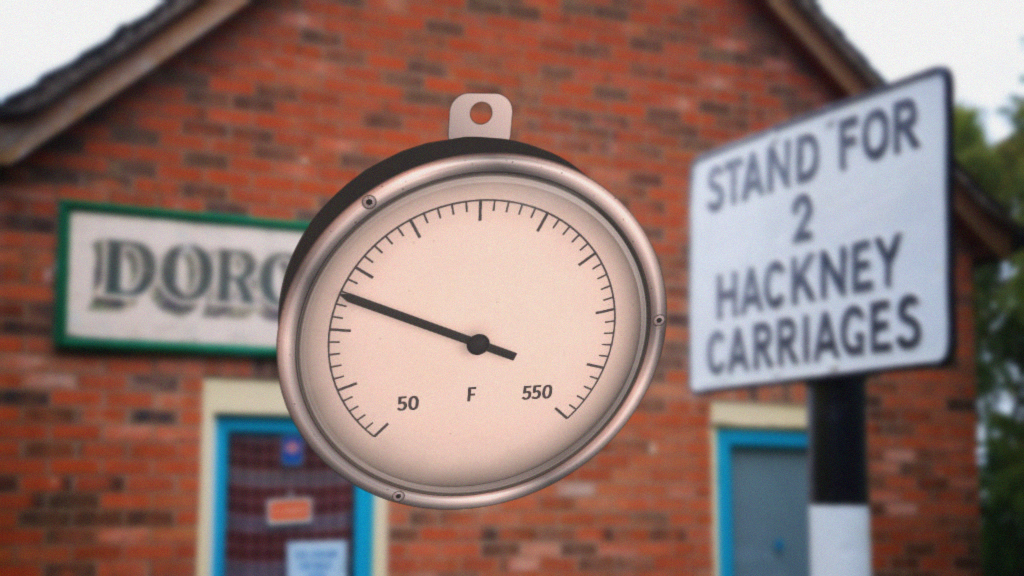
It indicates 180 °F
